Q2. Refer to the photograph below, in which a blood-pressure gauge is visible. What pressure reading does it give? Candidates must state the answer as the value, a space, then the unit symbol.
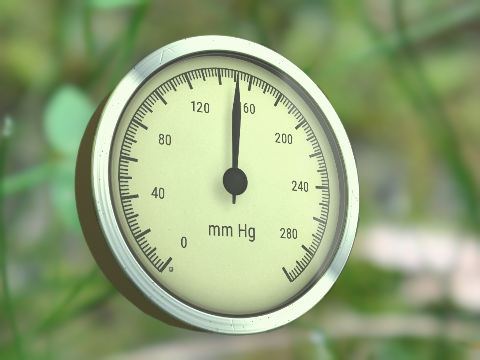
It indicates 150 mmHg
